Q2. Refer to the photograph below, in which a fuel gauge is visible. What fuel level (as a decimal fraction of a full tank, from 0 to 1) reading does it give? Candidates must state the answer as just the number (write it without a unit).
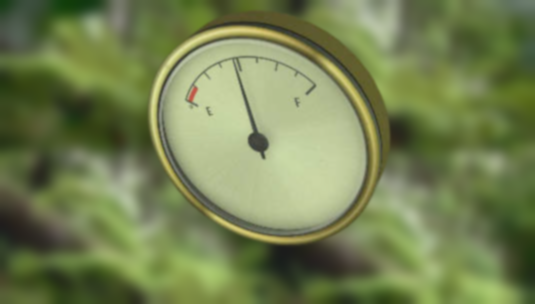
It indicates 0.5
